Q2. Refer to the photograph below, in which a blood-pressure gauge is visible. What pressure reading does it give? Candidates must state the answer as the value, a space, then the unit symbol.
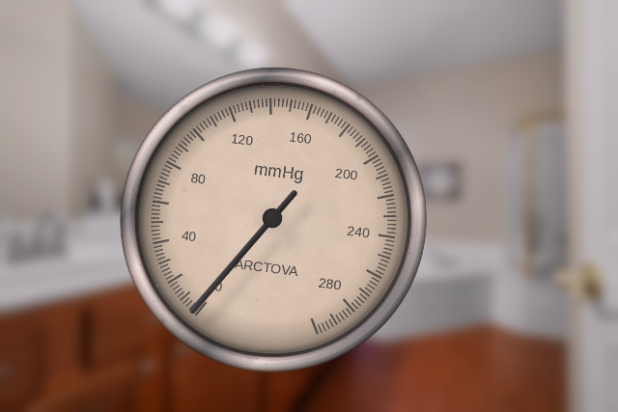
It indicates 2 mmHg
